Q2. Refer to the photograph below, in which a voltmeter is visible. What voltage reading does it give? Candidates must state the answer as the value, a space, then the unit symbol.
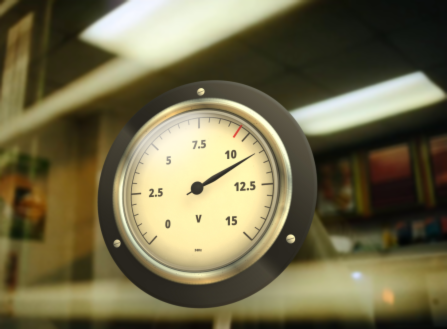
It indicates 11 V
